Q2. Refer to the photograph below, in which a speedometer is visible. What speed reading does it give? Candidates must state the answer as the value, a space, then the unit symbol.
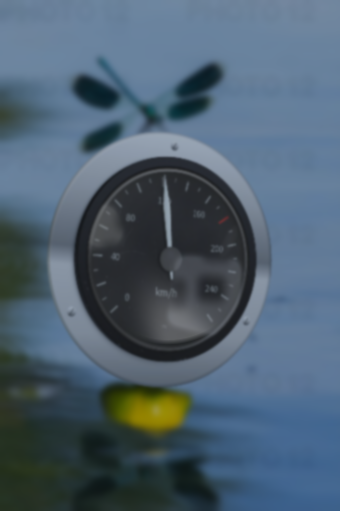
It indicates 120 km/h
